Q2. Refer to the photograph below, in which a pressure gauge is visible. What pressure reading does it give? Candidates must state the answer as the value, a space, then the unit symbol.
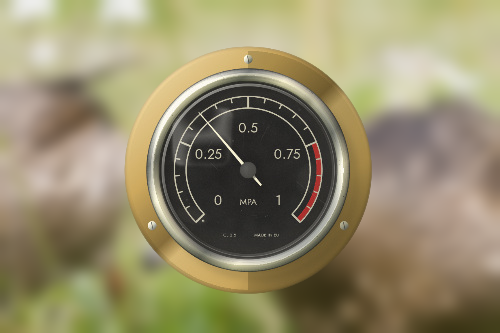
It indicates 0.35 MPa
